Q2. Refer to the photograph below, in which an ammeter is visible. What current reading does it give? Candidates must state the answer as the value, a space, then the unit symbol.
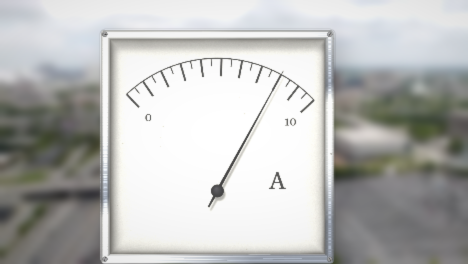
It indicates 8 A
